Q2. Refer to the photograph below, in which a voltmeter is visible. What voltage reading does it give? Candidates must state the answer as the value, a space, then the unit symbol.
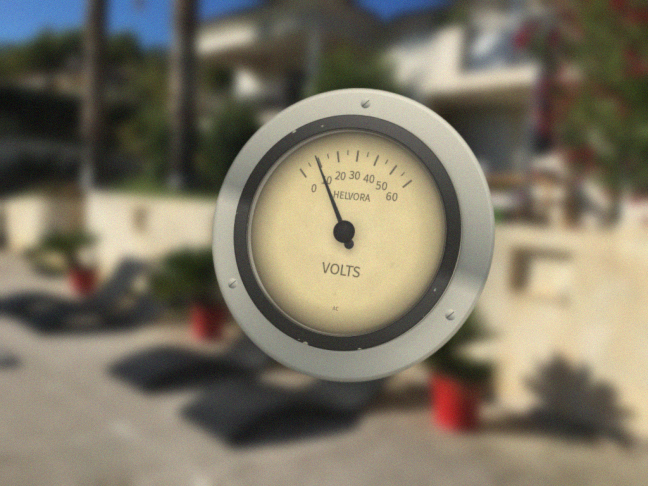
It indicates 10 V
